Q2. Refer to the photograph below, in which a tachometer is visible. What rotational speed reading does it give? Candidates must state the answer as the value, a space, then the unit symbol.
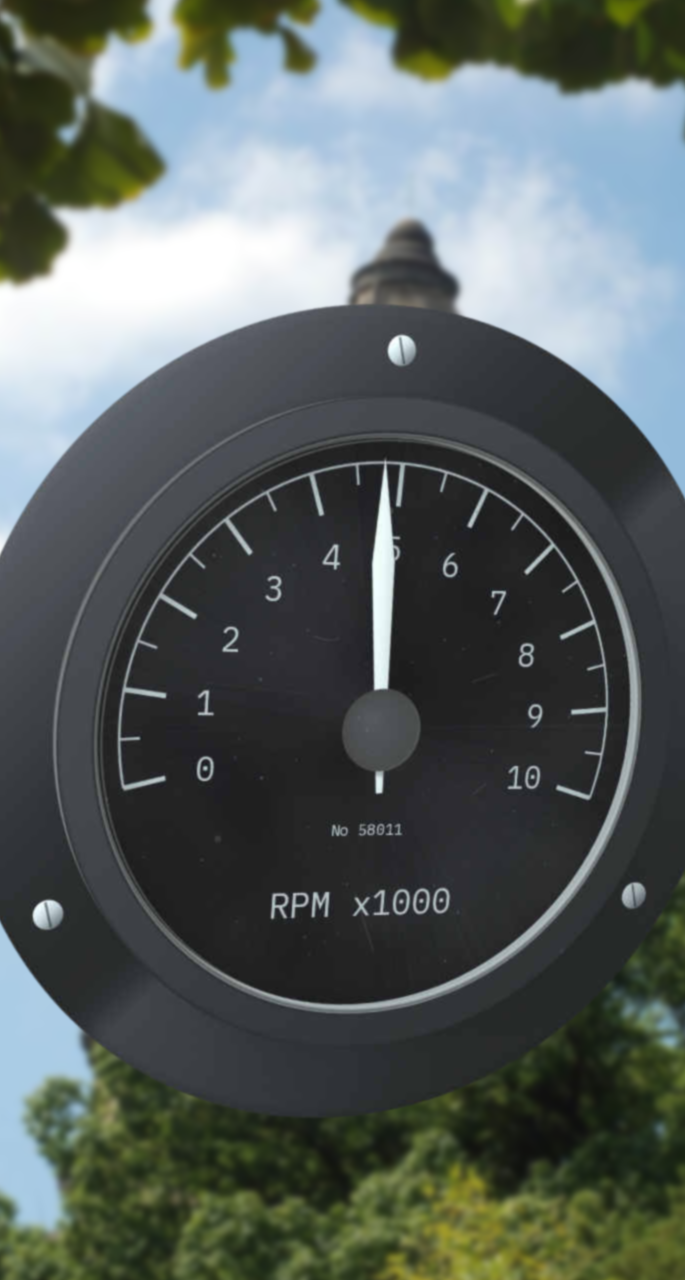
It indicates 4750 rpm
